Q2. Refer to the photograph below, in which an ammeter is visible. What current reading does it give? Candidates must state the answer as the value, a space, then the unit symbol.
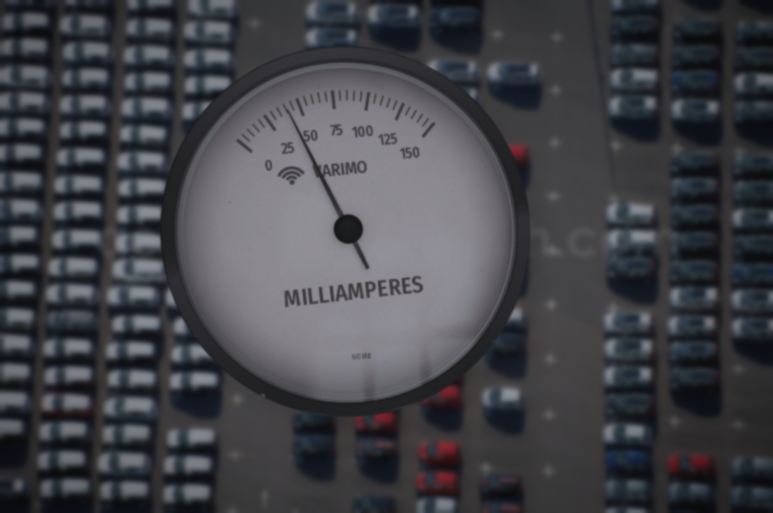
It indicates 40 mA
